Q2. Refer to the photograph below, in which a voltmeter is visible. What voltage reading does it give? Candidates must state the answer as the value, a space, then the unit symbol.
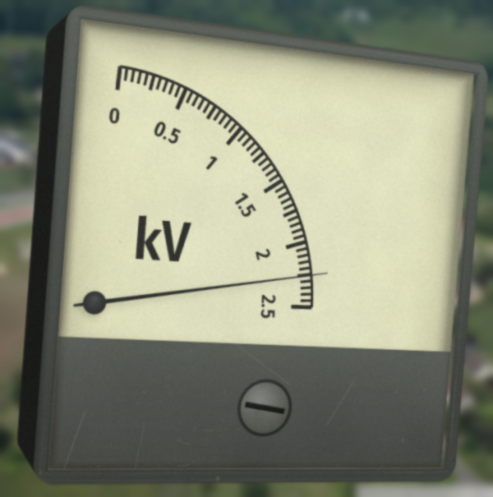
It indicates 2.25 kV
